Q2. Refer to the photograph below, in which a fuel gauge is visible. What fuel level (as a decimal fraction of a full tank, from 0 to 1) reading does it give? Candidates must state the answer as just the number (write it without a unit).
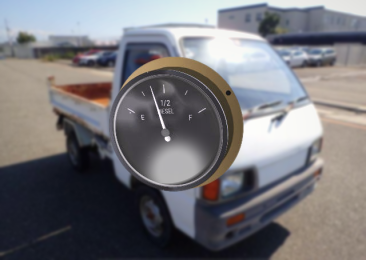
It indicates 0.375
